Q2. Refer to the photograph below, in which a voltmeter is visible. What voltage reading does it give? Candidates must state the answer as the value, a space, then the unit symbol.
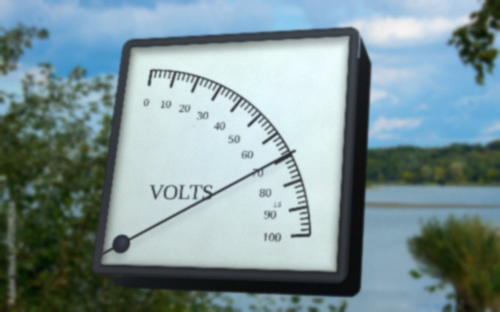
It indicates 70 V
